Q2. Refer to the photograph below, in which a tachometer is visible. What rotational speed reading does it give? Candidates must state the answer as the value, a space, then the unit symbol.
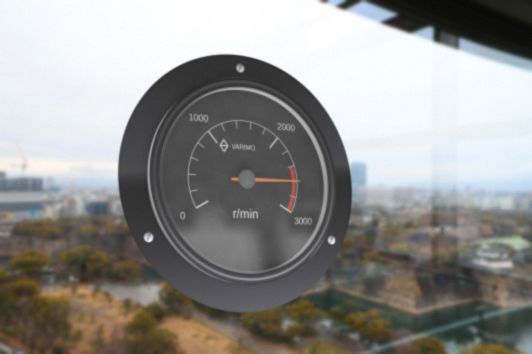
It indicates 2600 rpm
